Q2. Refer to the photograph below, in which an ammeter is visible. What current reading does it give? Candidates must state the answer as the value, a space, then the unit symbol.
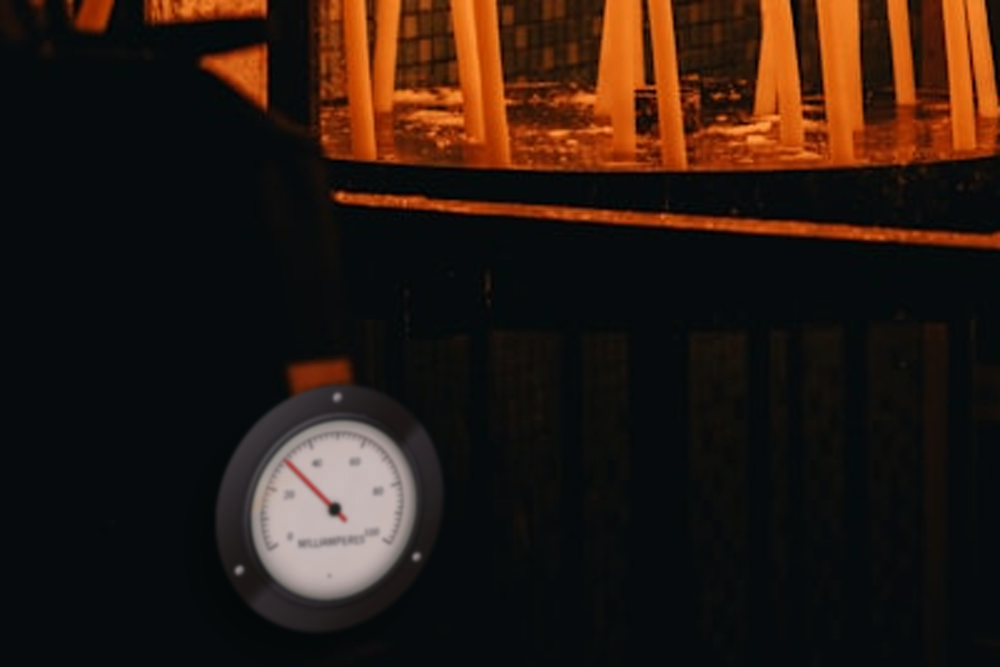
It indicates 30 mA
